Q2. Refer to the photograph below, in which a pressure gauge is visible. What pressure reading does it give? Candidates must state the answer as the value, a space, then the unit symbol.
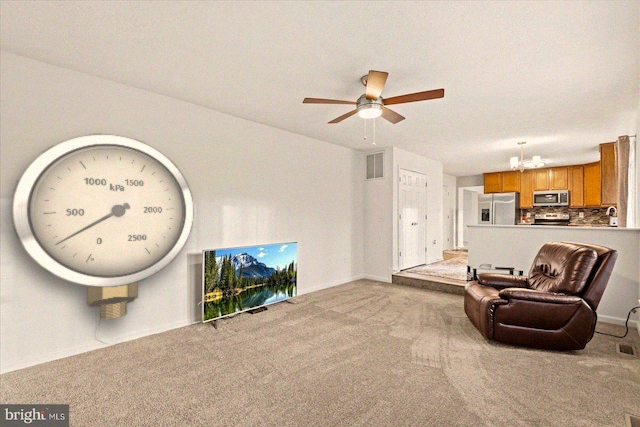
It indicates 250 kPa
